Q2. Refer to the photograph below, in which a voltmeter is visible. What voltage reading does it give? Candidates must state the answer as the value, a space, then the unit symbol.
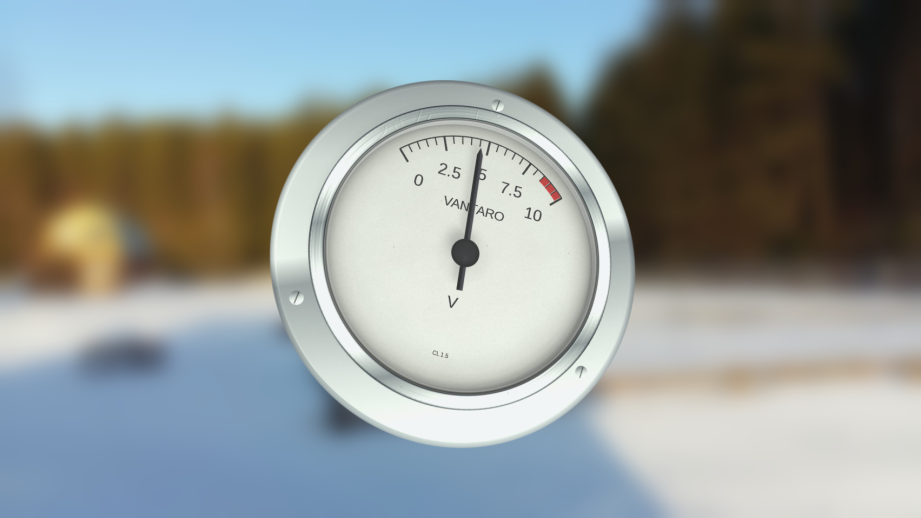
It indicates 4.5 V
